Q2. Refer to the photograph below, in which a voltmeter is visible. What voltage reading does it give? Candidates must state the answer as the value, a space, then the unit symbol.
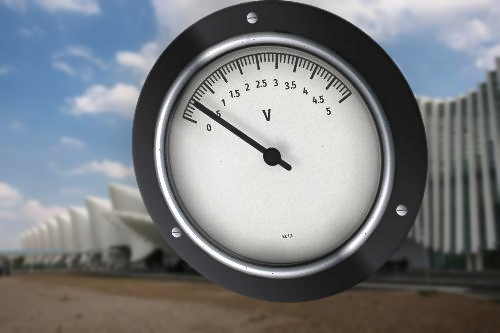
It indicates 0.5 V
